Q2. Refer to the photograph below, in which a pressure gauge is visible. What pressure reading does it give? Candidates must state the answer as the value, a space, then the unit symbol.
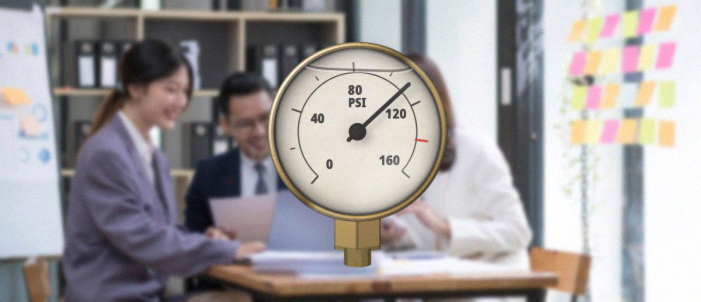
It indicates 110 psi
